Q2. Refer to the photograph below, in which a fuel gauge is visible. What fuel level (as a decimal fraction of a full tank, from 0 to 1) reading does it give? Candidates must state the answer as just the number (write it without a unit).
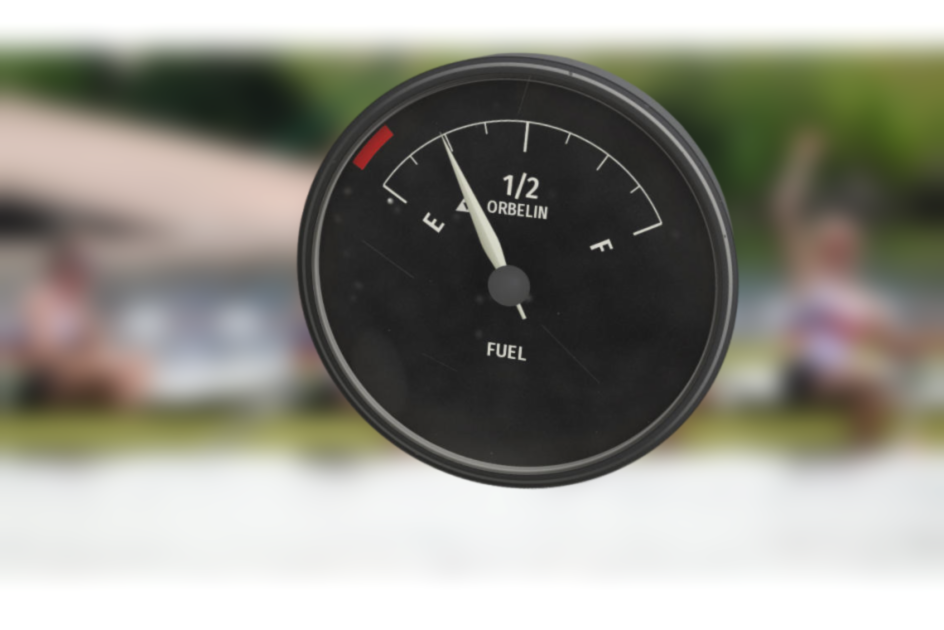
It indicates 0.25
